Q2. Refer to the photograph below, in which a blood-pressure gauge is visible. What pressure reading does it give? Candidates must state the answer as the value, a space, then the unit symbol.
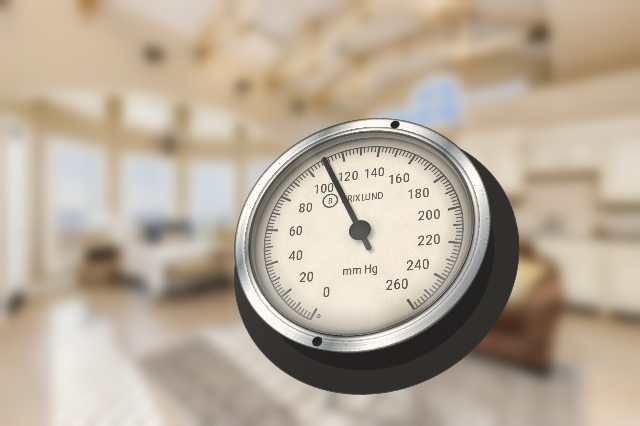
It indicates 110 mmHg
